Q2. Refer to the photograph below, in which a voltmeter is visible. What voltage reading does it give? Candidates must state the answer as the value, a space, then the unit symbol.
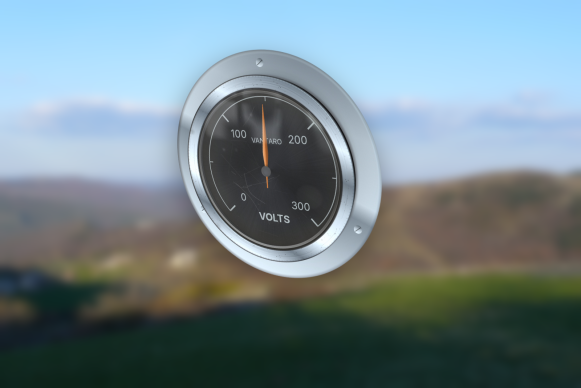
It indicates 150 V
